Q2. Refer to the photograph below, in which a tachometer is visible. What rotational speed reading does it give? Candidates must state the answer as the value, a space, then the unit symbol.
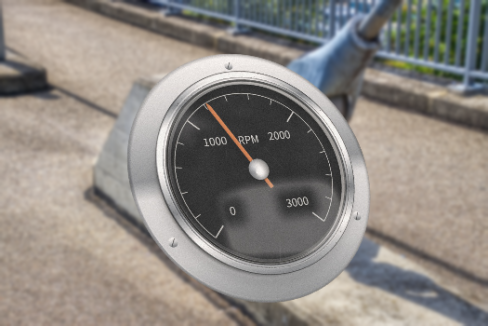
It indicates 1200 rpm
